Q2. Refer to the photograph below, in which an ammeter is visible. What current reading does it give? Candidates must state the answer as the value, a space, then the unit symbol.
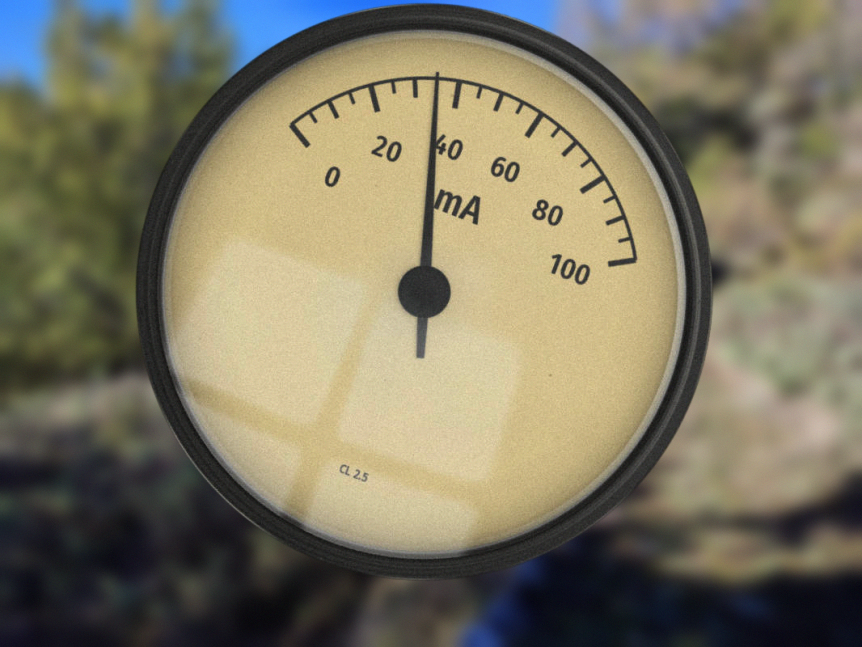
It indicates 35 mA
